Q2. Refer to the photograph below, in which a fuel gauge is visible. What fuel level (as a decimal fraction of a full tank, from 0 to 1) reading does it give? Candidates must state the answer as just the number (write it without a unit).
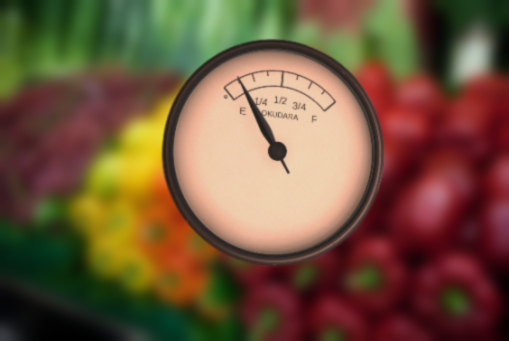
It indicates 0.125
